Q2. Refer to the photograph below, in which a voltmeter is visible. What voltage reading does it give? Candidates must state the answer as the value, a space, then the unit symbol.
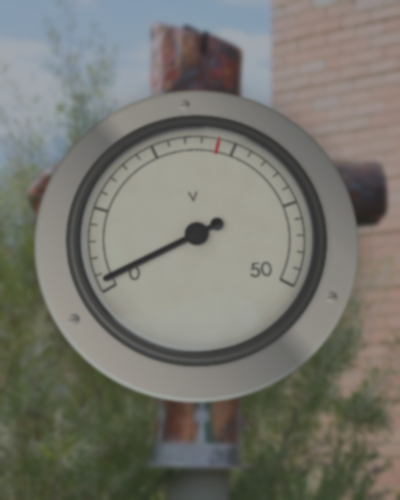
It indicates 1 V
